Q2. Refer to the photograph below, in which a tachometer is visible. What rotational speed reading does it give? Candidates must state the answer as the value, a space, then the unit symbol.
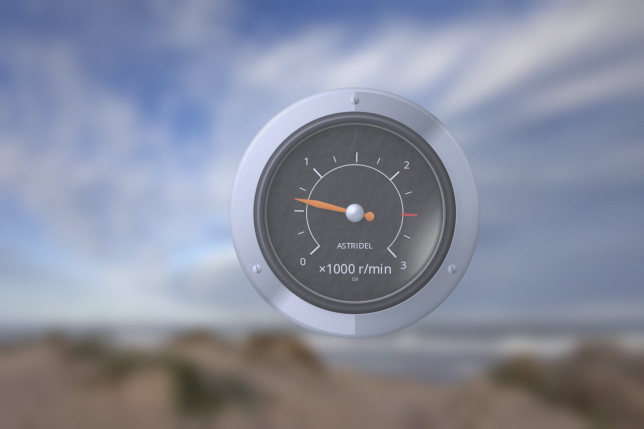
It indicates 625 rpm
